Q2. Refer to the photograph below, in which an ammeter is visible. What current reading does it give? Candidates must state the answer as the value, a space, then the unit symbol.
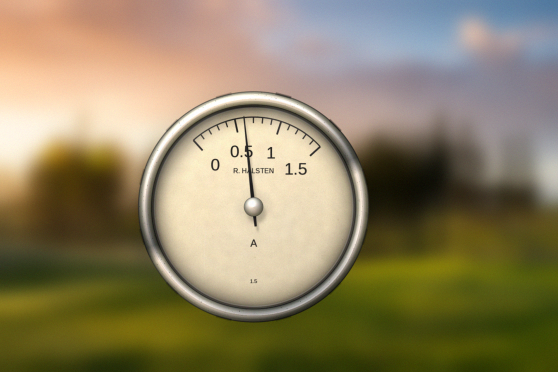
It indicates 0.6 A
